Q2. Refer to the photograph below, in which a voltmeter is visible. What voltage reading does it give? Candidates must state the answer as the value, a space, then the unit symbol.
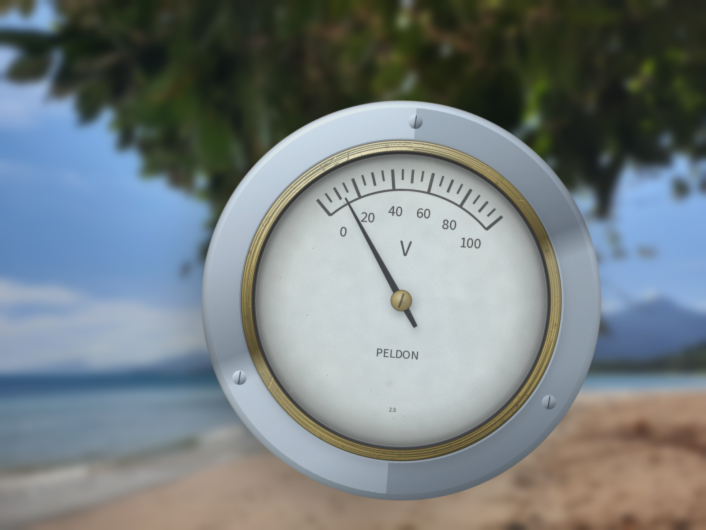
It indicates 12.5 V
